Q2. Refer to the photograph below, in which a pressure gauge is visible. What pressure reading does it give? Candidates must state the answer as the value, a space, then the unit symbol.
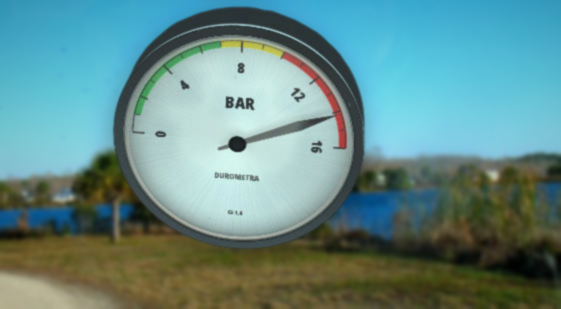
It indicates 14 bar
